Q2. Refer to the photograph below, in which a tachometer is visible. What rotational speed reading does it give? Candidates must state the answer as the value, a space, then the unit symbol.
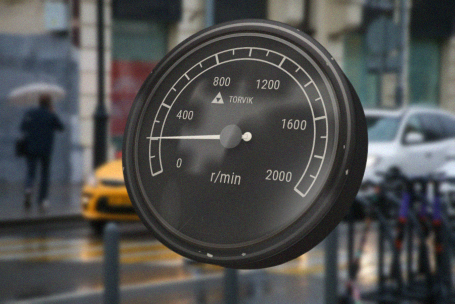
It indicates 200 rpm
